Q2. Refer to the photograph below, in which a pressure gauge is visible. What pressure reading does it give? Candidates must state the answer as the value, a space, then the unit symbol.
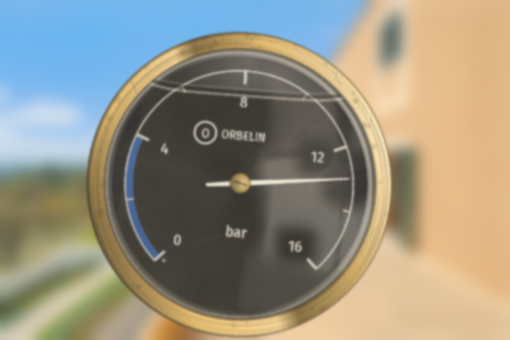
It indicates 13 bar
